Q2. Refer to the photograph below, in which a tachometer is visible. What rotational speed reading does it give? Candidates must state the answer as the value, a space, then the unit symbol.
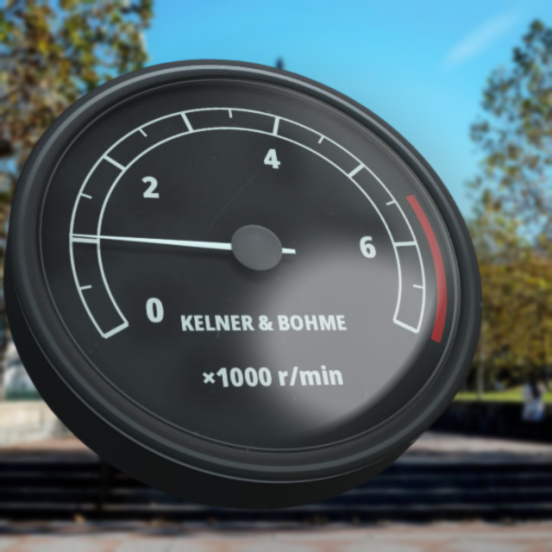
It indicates 1000 rpm
